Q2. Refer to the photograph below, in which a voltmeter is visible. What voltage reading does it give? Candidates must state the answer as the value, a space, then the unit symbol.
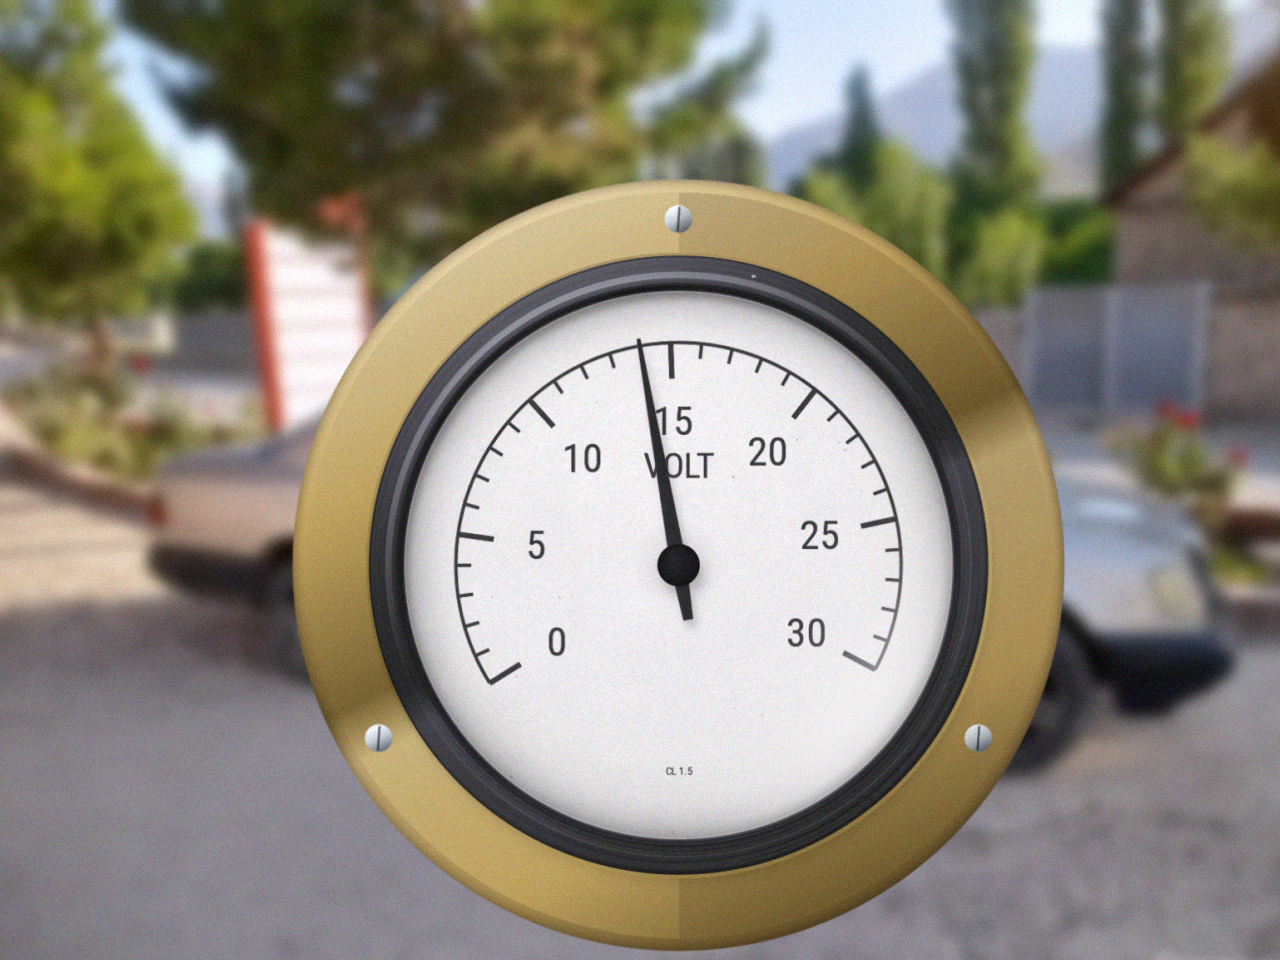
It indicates 14 V
